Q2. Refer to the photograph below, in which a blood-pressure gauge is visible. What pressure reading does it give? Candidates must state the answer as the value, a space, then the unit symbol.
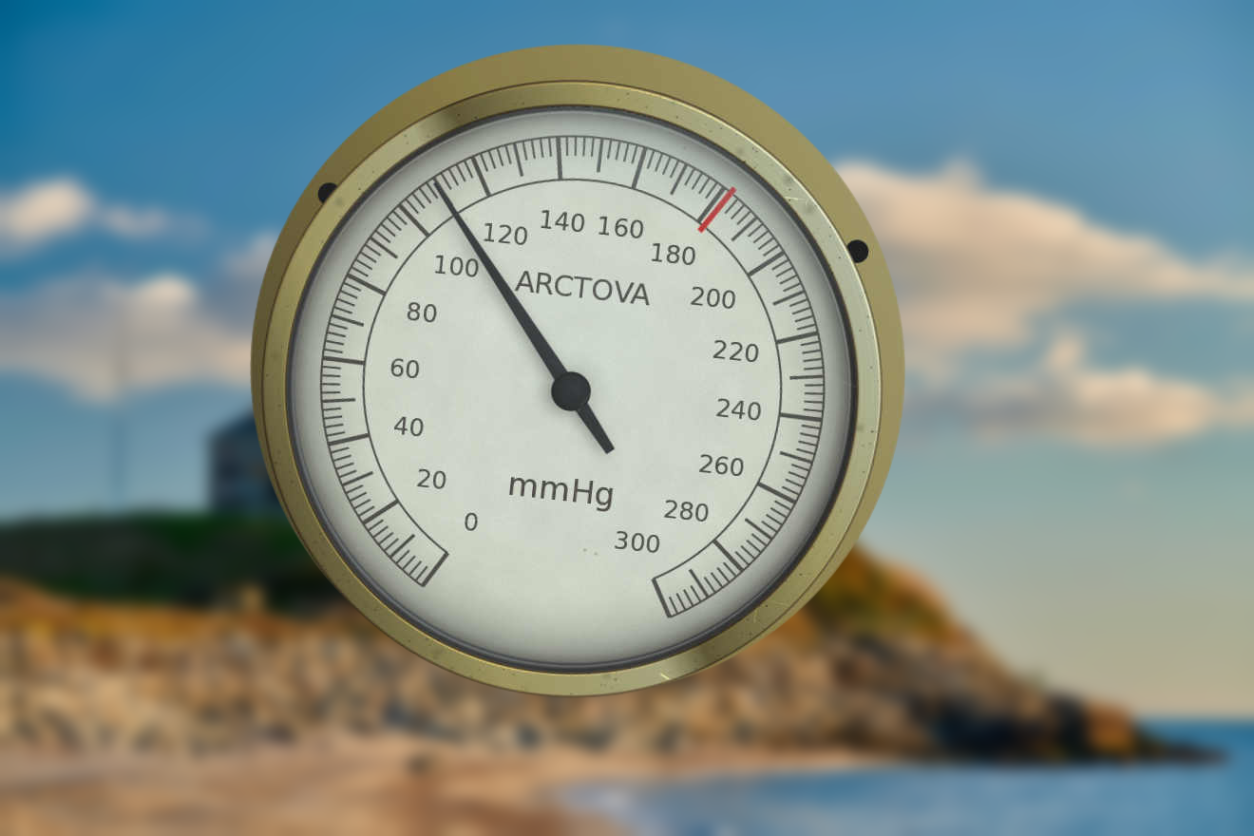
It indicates 110 mmHg
